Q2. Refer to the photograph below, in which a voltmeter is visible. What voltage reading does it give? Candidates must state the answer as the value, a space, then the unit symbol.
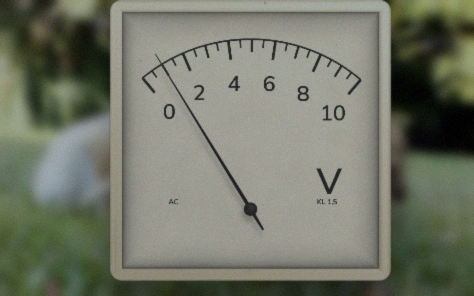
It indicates 1 V
